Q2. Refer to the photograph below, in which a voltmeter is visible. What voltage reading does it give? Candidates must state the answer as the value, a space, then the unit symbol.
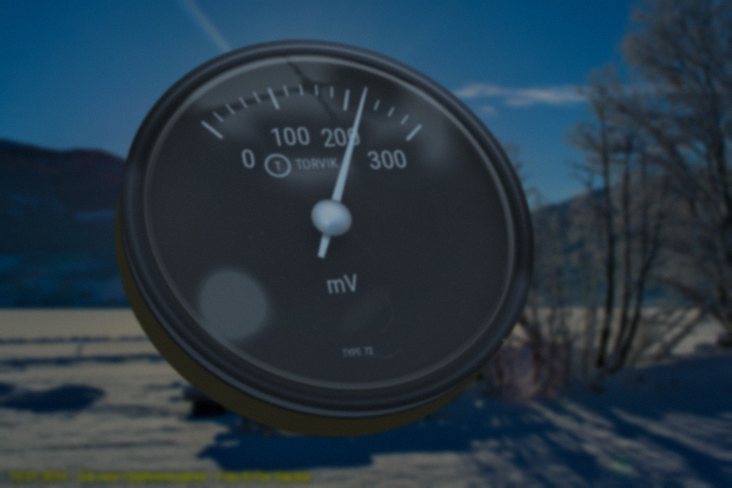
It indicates 220 mV
